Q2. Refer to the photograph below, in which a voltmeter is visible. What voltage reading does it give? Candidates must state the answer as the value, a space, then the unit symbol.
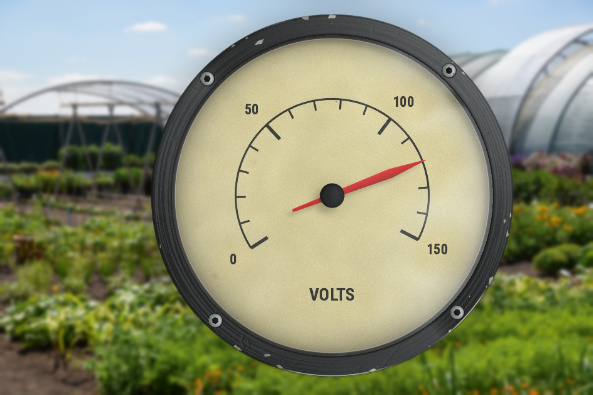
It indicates 120 V
